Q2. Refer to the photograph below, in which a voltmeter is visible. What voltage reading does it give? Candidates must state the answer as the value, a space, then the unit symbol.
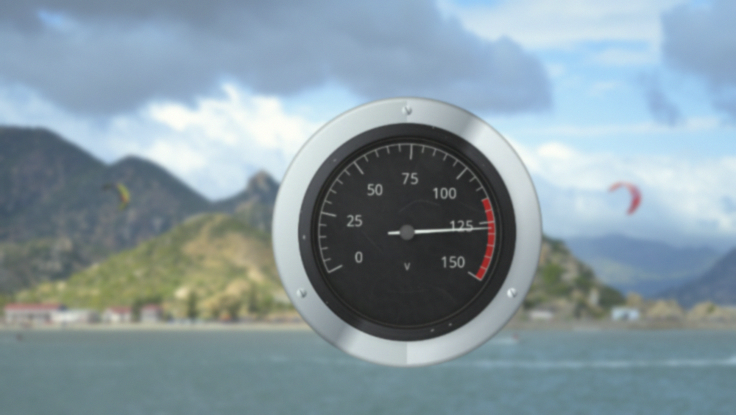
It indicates 127.5 V
